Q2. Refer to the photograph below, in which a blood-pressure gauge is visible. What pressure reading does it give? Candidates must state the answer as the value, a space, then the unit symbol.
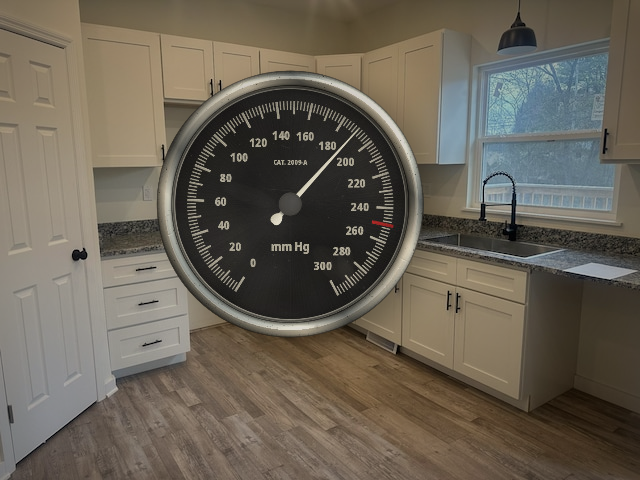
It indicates 190 mmHg
